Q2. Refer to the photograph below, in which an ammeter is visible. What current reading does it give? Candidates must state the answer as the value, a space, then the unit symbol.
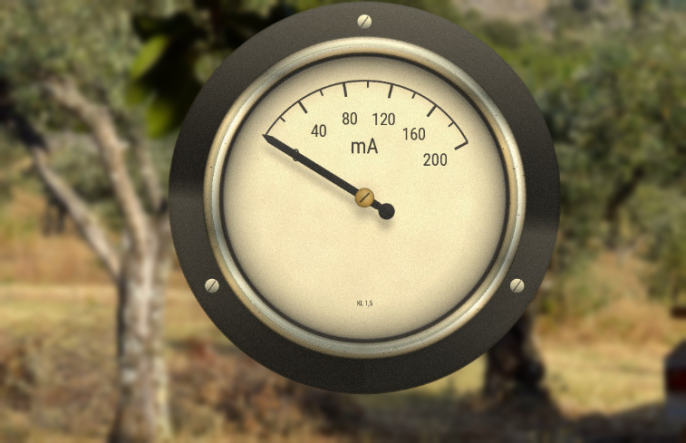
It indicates 0 mA
